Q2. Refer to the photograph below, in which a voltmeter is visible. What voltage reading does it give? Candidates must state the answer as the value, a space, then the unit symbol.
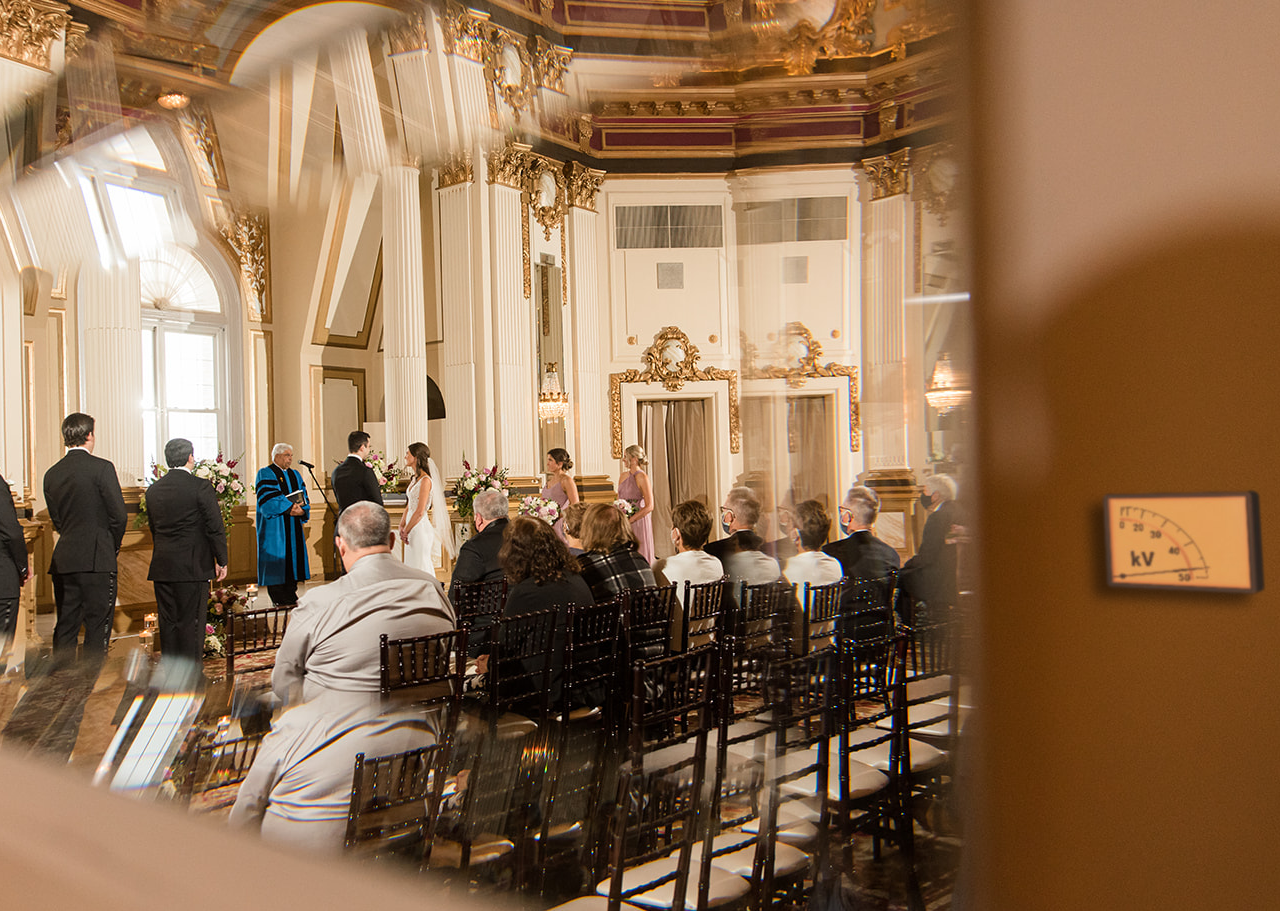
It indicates 47.5 kV
